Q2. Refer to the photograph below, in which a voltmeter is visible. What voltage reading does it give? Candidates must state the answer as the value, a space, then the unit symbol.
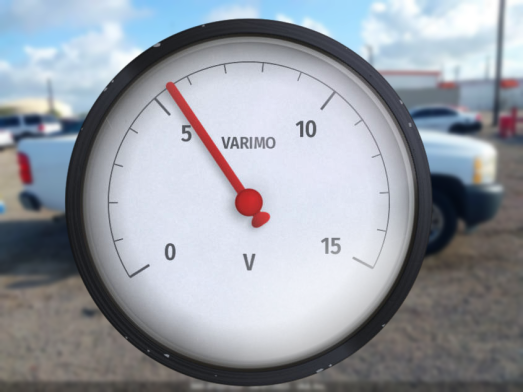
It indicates 5.5 V
